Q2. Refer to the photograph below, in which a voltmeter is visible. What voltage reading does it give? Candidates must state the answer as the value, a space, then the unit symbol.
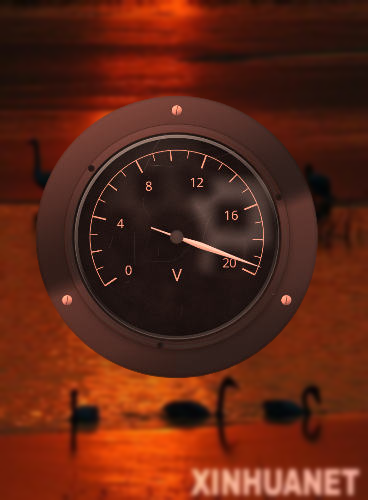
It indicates 19.5 V
